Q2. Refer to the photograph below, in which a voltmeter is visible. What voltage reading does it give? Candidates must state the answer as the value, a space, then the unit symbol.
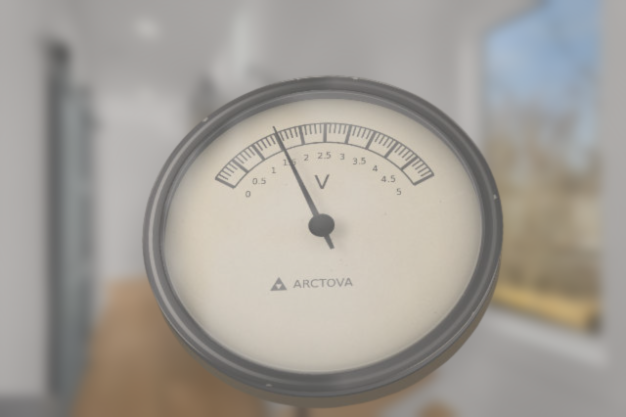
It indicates 1.5 V
